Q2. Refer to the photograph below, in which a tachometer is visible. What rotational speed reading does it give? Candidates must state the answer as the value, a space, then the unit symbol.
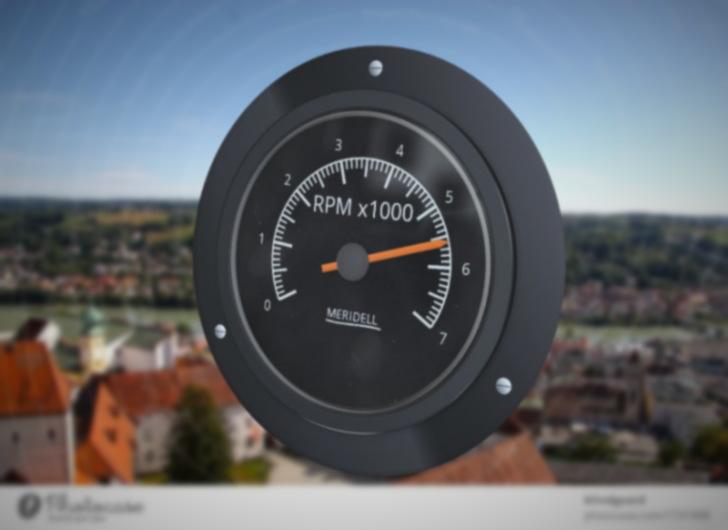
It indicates 5600 rpm
